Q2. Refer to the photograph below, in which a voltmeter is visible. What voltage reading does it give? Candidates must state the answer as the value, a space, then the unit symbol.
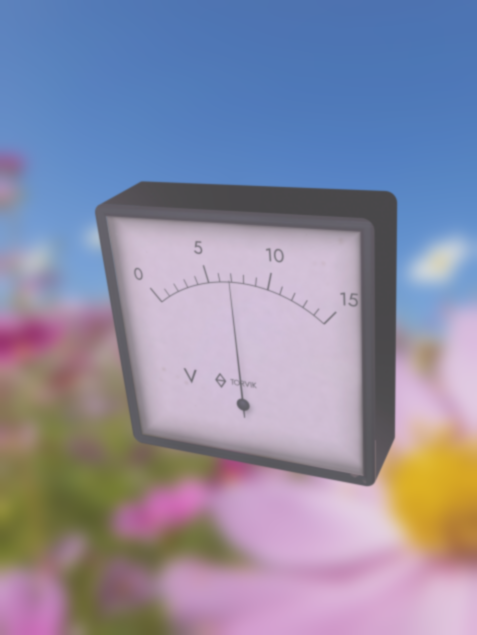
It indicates 7 V
